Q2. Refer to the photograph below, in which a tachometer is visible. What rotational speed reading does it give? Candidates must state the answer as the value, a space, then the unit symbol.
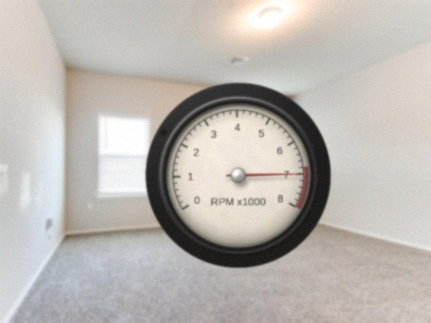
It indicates 7000 rpm
